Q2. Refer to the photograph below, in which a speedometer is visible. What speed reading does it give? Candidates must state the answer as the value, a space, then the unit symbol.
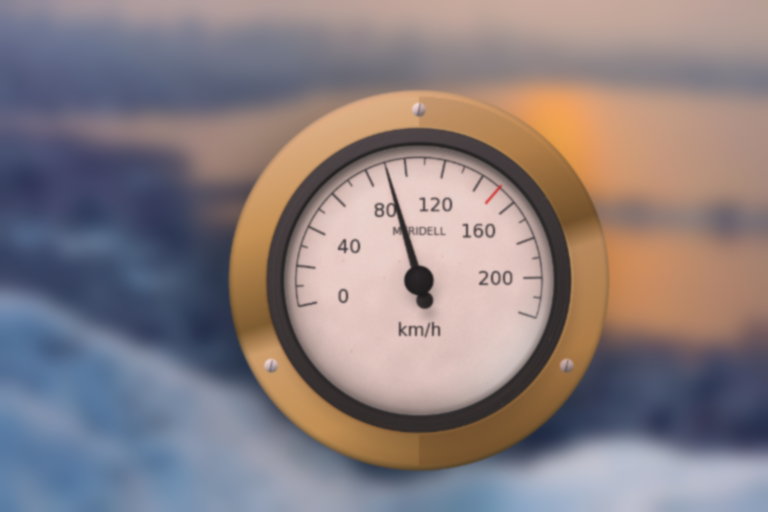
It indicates 90 km/h
